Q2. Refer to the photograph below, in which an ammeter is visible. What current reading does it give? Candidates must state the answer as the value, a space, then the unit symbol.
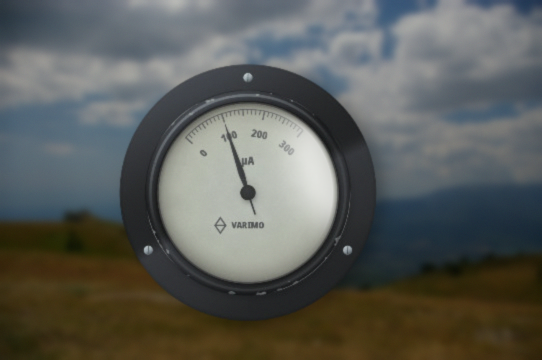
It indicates 100 µA
